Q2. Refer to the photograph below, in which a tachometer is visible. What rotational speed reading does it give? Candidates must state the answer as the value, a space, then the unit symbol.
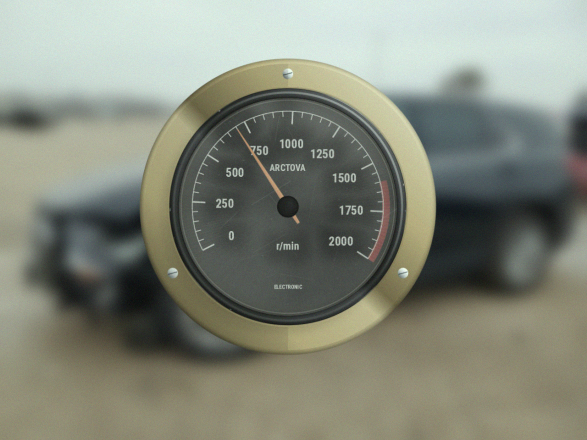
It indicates 700 rpm
